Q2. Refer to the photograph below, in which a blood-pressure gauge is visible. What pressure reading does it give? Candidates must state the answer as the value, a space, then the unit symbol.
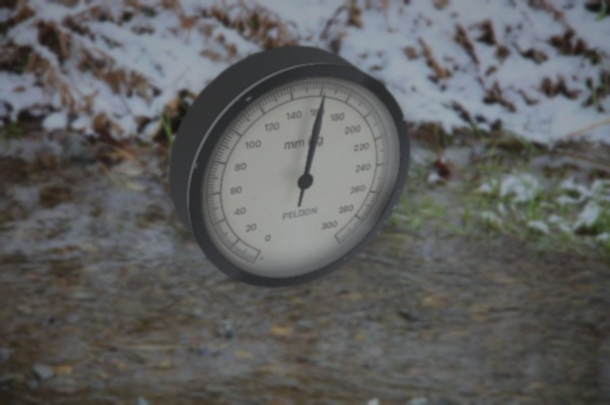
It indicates 160 mmHg
